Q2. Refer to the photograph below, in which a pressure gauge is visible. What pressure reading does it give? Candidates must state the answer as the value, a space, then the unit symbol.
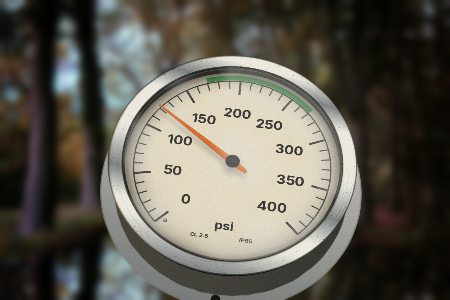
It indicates 120 psi
